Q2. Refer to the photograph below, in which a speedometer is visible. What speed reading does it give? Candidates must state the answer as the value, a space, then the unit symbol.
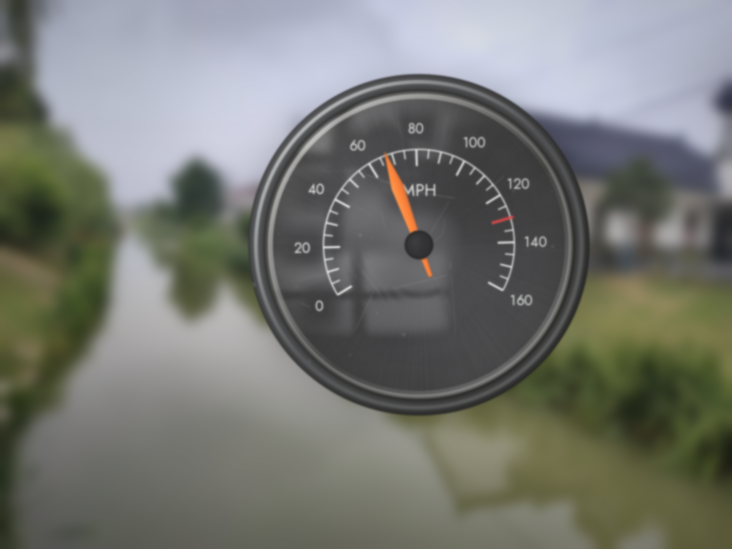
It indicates 67.5 mph
